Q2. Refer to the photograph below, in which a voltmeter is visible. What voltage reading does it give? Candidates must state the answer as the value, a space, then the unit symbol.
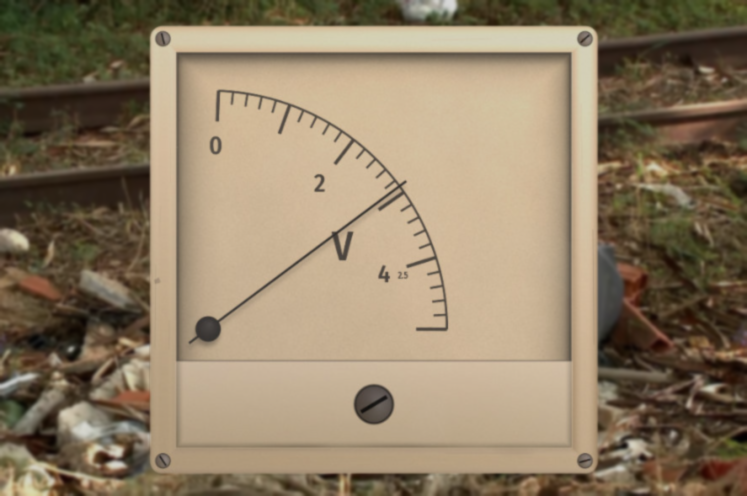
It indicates 2.9 V
